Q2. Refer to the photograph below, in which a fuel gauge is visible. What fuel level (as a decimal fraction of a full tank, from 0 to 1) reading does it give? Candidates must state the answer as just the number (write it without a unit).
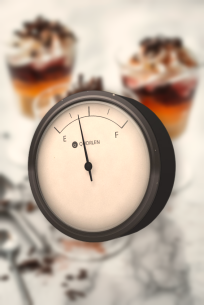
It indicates 0.375
